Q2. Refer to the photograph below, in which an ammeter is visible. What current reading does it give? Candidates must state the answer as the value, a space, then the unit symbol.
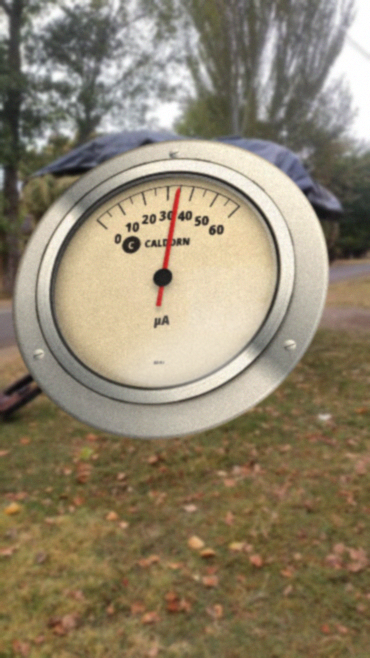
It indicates 35 µA
